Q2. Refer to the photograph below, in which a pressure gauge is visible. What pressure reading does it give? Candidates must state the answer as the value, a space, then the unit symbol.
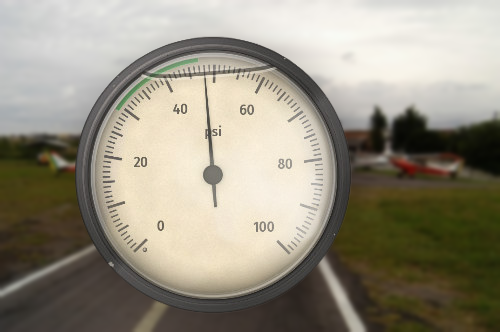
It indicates 48 psi
